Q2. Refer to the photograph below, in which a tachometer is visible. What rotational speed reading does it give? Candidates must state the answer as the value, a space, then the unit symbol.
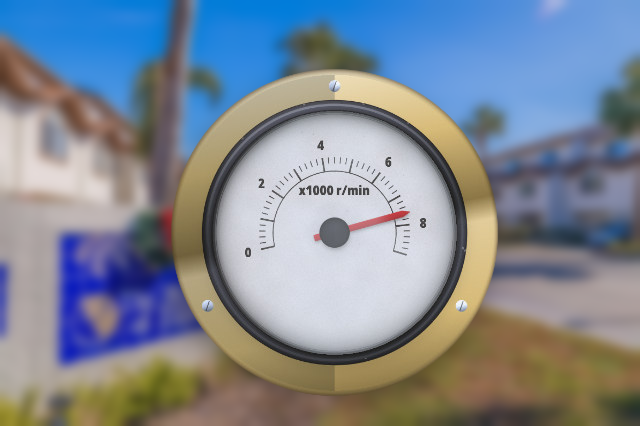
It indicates 7600 rpm
